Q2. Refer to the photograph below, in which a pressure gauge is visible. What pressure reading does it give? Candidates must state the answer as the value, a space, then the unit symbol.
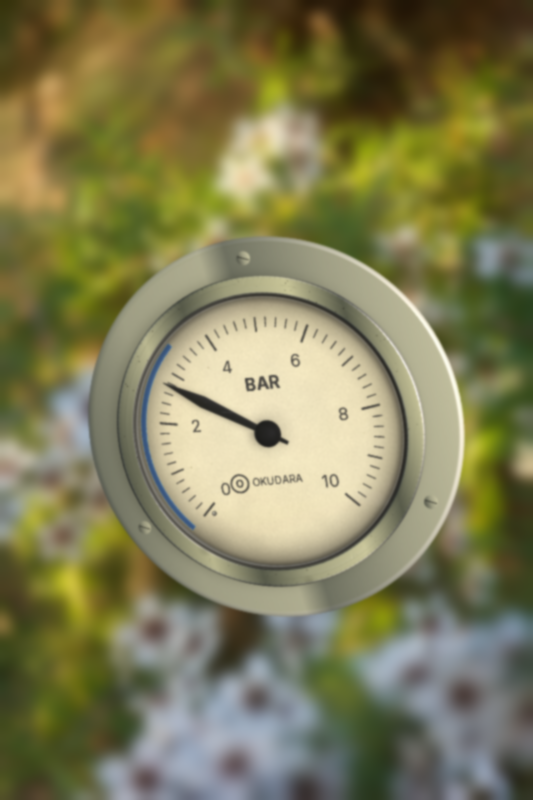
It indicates 2.8 bar
